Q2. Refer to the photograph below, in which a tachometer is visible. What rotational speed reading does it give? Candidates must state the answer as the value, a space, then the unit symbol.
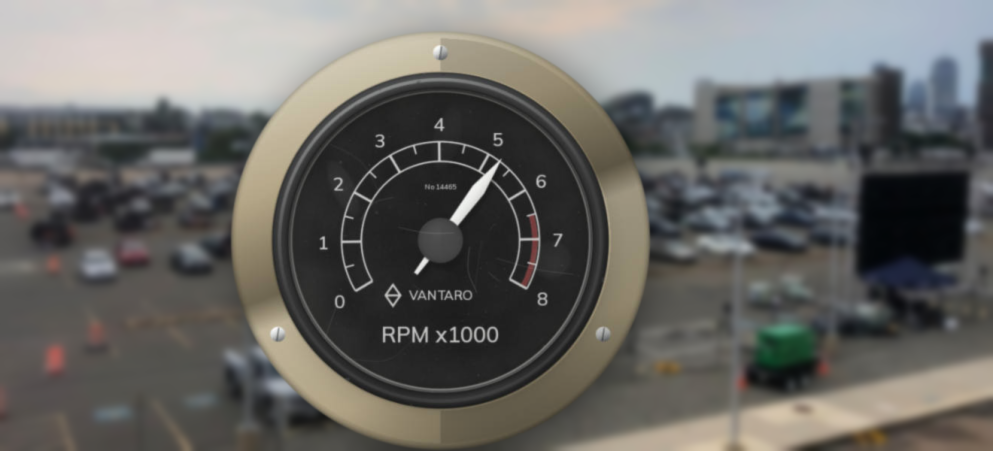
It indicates 5250 rpm
